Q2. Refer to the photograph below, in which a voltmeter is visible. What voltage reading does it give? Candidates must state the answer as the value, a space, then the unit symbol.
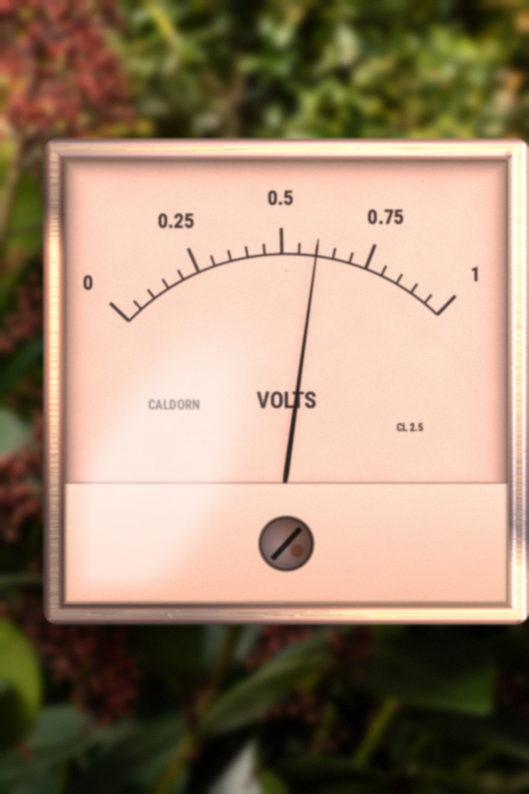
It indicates 0.6 V
